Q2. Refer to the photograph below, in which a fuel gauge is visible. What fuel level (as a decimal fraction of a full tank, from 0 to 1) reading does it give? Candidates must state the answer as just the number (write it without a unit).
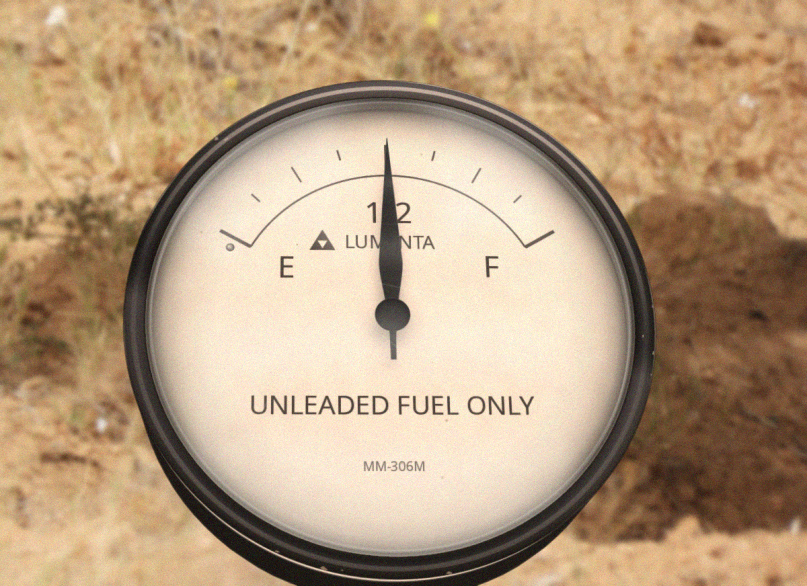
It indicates 0.5
